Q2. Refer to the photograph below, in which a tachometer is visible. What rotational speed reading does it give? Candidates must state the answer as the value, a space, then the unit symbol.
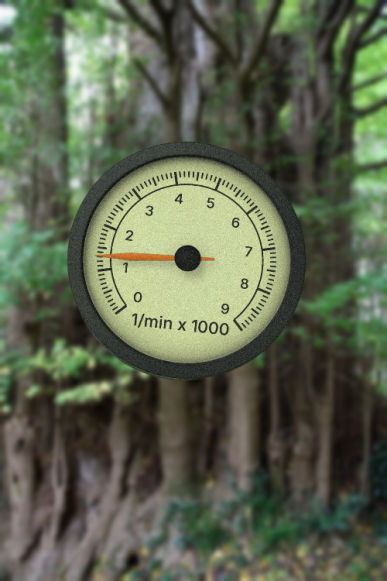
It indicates 1300 rpm
